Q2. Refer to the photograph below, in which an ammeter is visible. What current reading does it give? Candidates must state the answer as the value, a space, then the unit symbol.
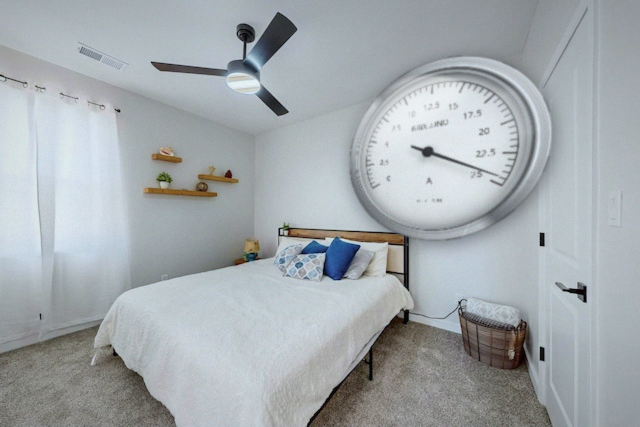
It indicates 24.5 A
